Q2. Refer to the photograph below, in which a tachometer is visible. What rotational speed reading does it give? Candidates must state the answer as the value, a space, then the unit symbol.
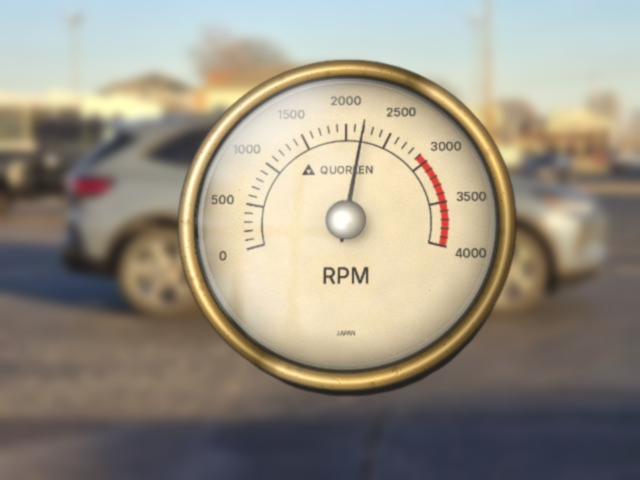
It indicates 2200 rpm
